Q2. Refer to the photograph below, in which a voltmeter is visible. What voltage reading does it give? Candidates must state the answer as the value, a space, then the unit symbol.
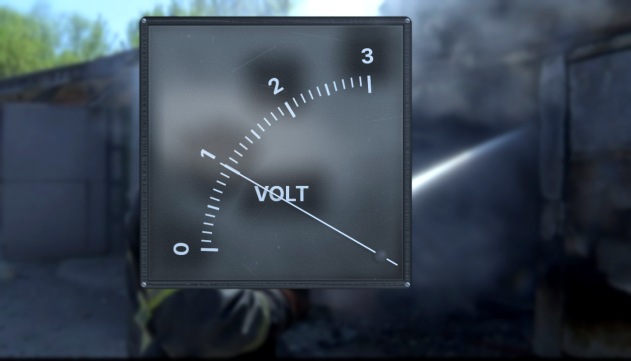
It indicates 1 V
